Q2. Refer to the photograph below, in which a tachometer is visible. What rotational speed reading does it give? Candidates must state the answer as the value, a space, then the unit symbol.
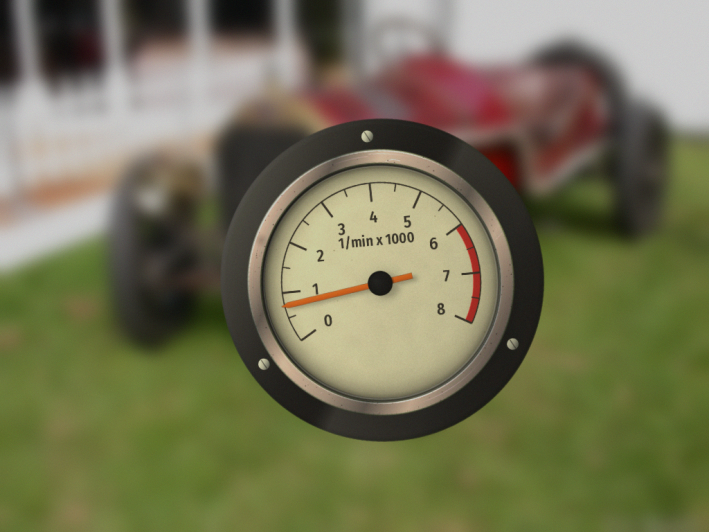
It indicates 750 rpm
